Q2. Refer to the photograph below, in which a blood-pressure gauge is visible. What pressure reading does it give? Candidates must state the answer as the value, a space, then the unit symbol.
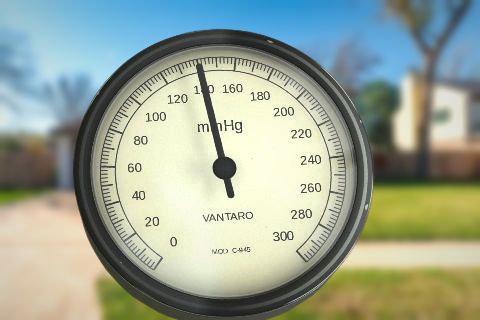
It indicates 140 mmHg
